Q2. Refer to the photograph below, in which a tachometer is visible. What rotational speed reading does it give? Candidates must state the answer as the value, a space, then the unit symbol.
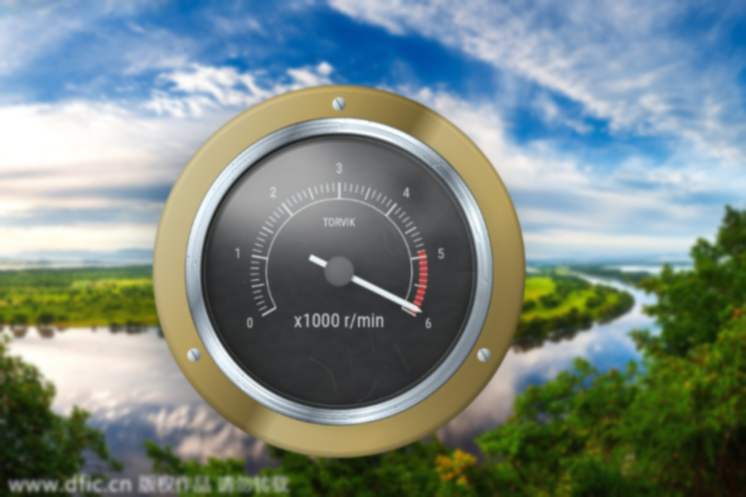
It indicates 5900 rpm
